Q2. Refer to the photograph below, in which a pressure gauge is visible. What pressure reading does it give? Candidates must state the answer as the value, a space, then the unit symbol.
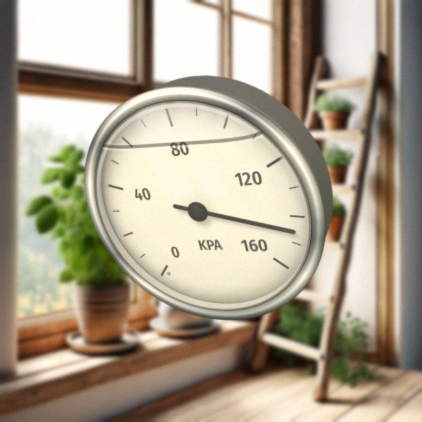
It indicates 145 kPa
